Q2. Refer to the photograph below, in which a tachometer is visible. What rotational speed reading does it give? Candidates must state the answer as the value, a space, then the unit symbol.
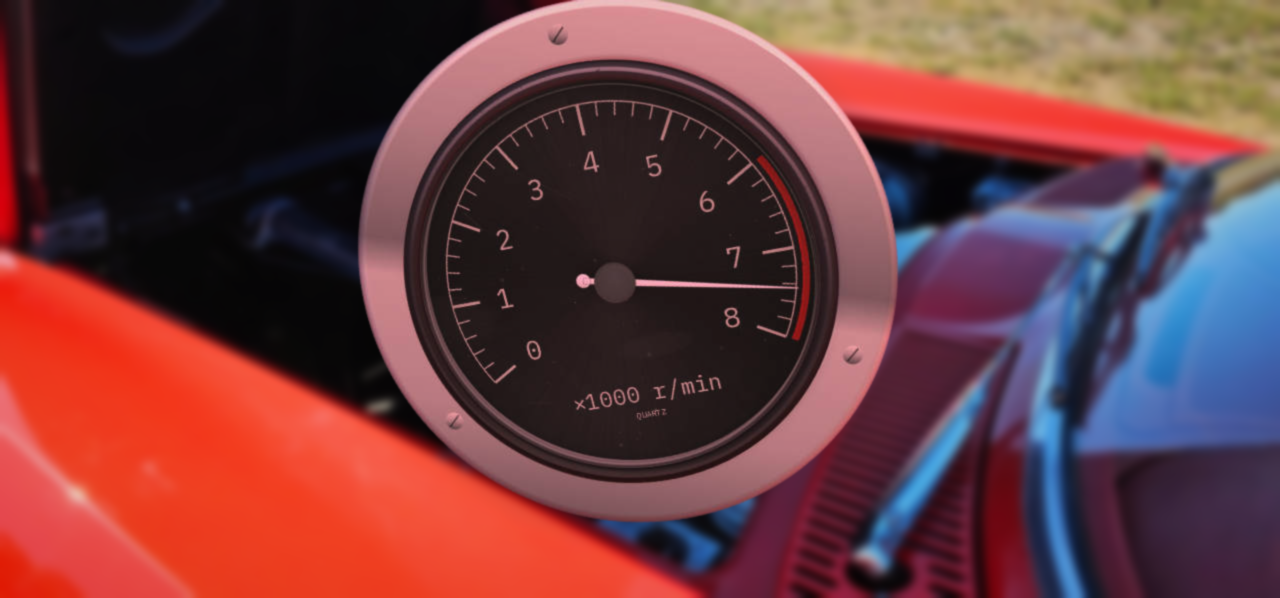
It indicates 7400 rpm
